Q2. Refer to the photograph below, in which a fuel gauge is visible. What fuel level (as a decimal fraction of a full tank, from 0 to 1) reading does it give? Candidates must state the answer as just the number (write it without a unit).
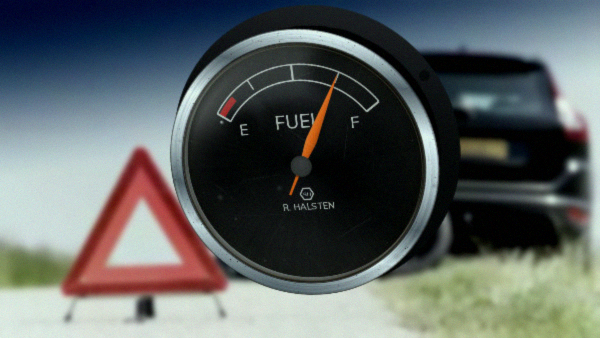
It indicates 0.75
